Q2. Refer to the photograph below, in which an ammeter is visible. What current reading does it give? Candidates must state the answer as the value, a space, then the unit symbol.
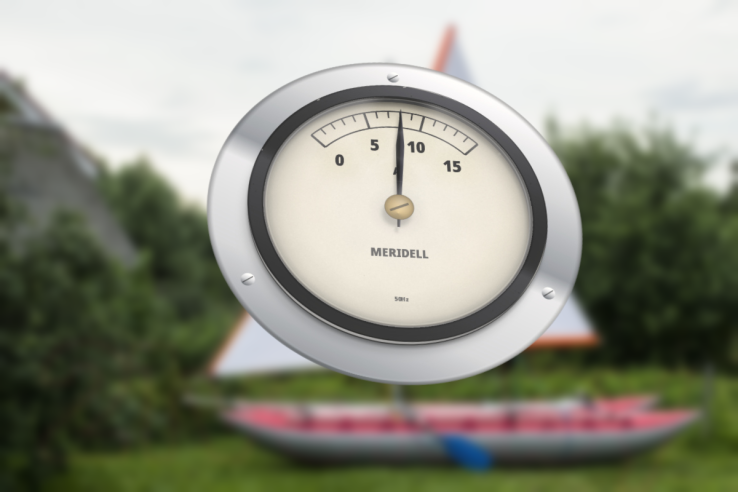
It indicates 8 A
